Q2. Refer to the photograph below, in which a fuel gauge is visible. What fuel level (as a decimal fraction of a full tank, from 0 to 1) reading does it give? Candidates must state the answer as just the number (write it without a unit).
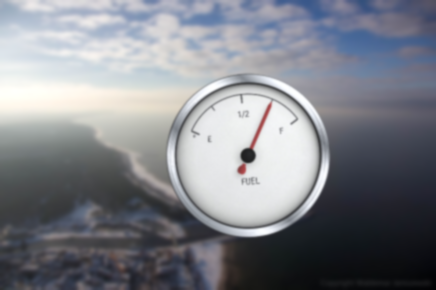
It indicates 0.75
